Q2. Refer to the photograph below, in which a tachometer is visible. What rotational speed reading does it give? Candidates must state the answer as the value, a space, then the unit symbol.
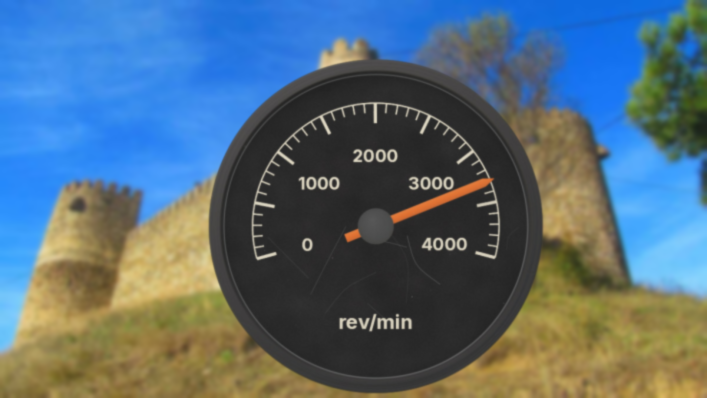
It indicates 3300 rpm
